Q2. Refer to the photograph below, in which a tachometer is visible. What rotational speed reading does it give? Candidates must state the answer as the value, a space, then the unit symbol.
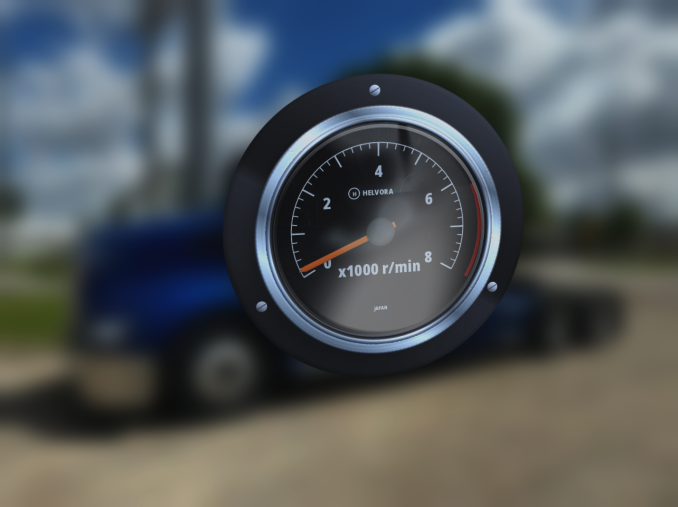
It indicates 200 rpm
